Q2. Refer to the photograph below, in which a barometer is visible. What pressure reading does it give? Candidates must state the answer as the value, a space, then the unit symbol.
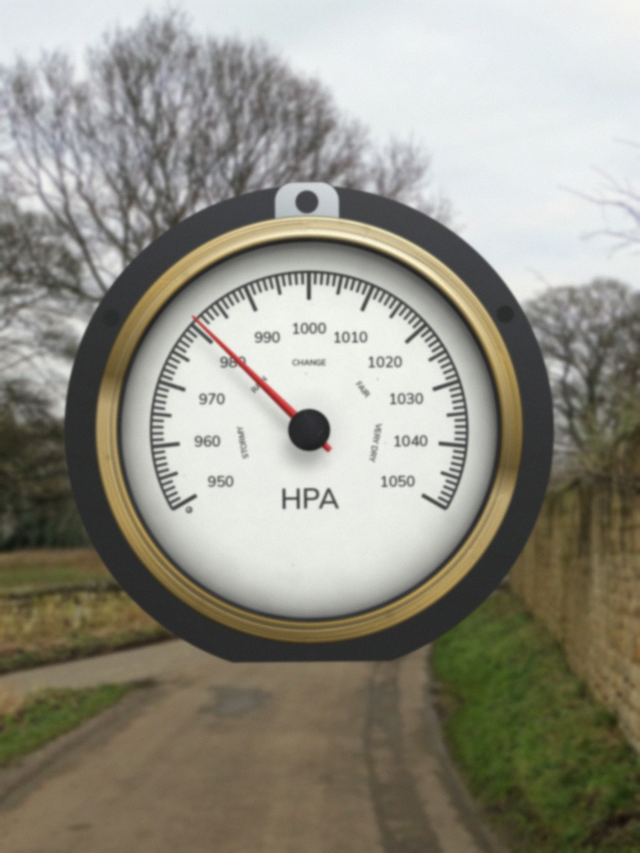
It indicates 981 hPa
